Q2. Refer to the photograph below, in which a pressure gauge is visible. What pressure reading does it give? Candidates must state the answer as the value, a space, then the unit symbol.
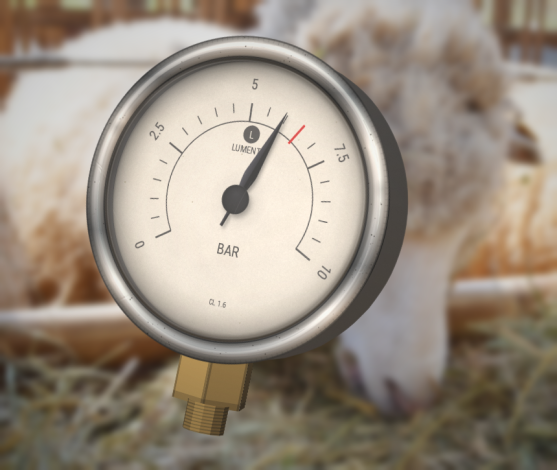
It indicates 6 bar
